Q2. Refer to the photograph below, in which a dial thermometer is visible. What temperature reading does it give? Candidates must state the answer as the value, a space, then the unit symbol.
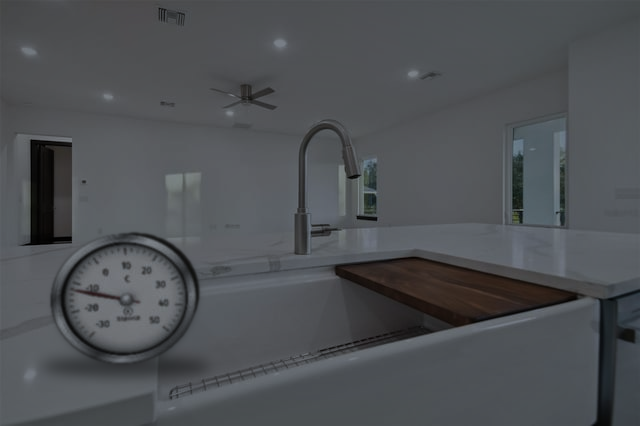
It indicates -12 °C
